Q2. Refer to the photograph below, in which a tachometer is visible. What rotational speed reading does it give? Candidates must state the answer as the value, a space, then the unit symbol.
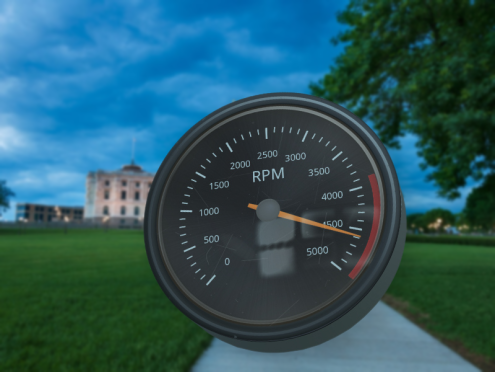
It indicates 4600 rpm
